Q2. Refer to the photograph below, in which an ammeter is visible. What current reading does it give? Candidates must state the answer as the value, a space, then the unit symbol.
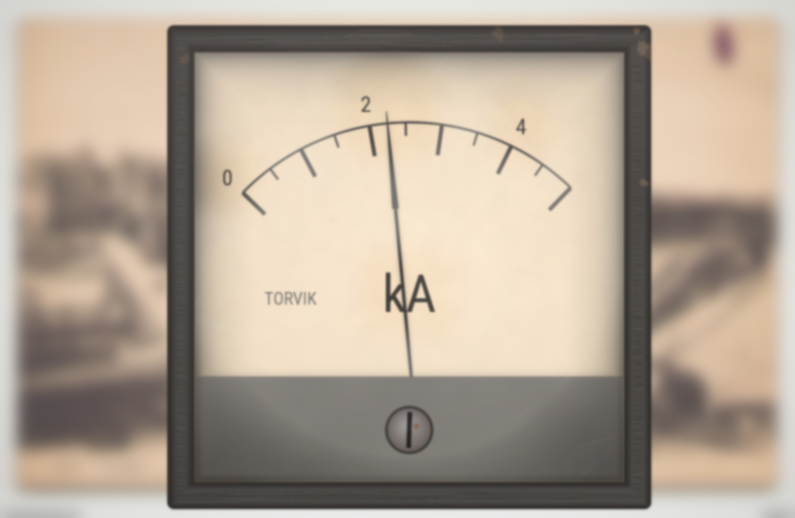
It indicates 2.25 kA
